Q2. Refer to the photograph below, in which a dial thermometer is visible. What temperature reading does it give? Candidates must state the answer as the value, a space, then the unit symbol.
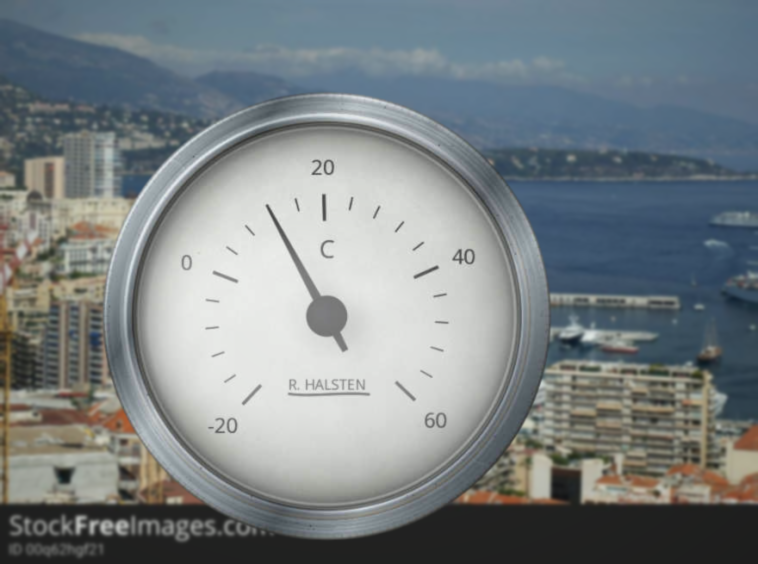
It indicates 12 °C
